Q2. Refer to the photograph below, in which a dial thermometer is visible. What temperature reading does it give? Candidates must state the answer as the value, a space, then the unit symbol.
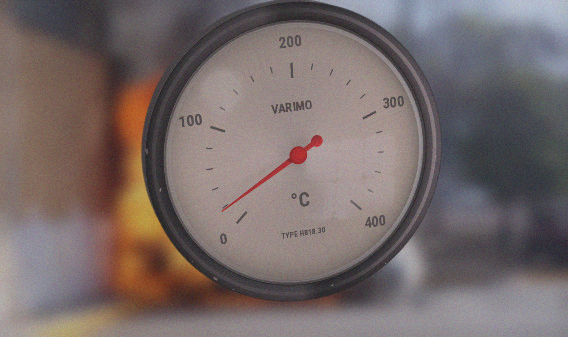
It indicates 20 °C
